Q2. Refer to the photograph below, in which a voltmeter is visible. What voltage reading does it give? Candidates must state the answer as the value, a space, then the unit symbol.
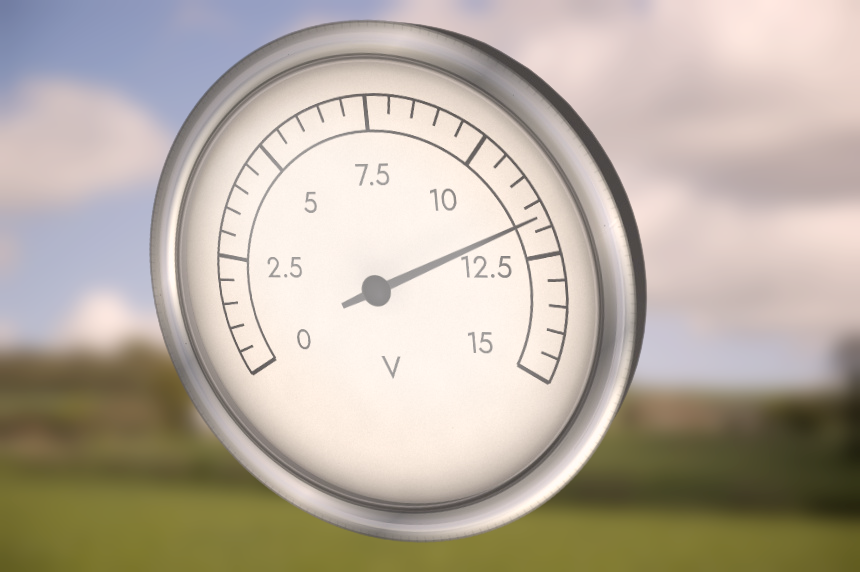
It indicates 11.75 V
